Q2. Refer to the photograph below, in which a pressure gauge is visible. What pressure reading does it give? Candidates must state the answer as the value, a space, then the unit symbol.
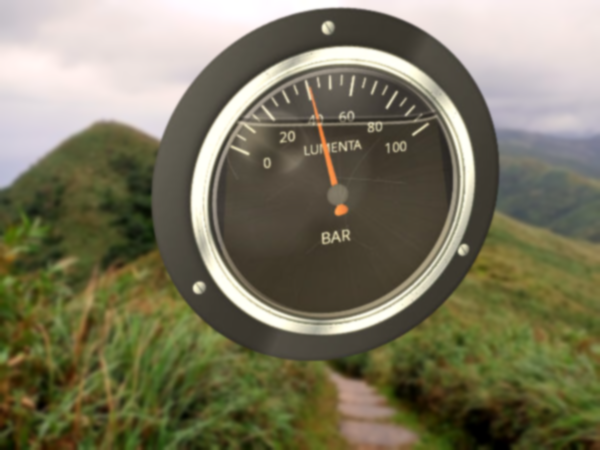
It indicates 40 bar
